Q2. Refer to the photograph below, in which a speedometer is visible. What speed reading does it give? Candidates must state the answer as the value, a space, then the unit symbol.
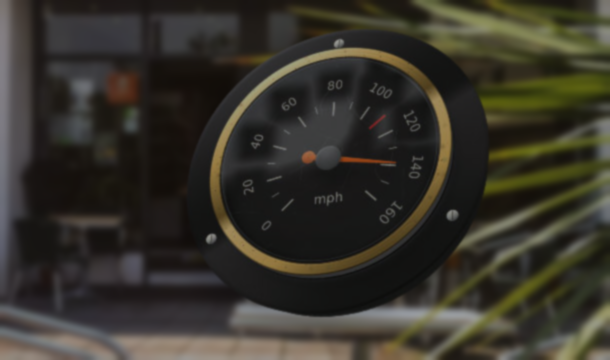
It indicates 140 mph
